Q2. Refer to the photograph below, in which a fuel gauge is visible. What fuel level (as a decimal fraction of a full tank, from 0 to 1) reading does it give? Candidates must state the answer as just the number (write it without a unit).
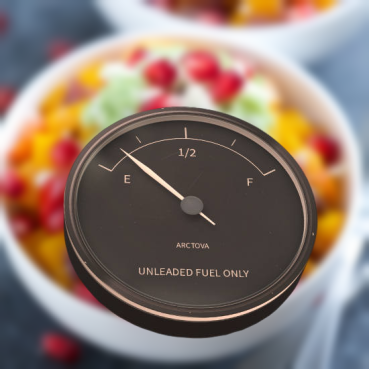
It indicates 0.125
